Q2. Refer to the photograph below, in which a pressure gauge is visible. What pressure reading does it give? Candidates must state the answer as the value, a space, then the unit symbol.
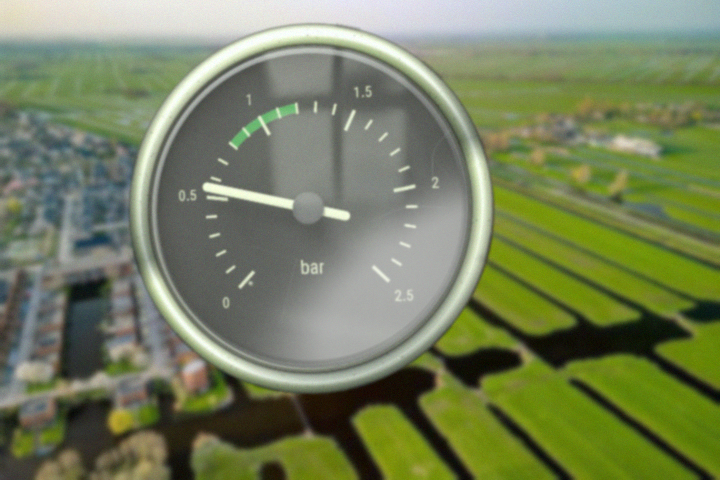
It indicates 0.55 bar
